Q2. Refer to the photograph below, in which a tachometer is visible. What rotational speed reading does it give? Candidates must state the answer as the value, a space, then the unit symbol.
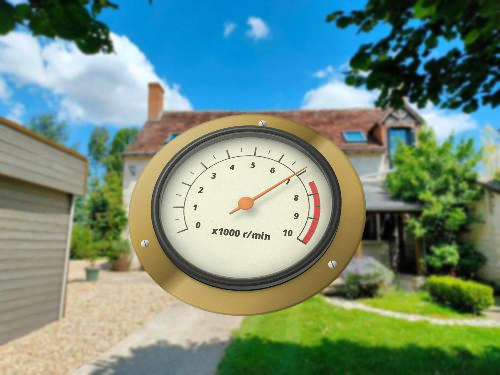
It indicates 7000 rpm
